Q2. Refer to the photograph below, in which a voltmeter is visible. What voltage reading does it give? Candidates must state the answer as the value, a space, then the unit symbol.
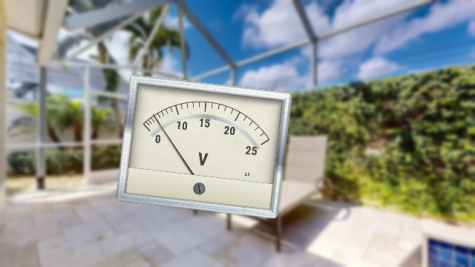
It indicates 5 V
